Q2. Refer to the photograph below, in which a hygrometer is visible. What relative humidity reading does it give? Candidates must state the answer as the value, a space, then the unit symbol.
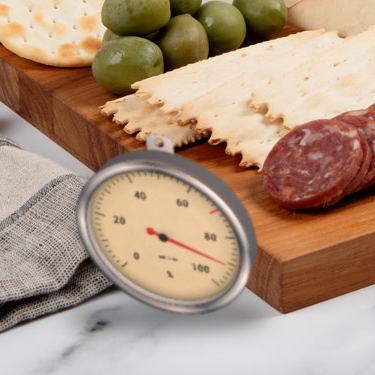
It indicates 90 %
